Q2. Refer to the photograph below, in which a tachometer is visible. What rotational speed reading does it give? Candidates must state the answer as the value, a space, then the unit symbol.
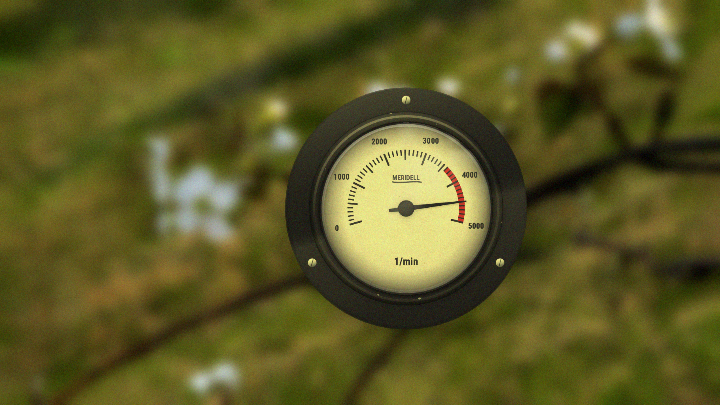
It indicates 4500 rpm
